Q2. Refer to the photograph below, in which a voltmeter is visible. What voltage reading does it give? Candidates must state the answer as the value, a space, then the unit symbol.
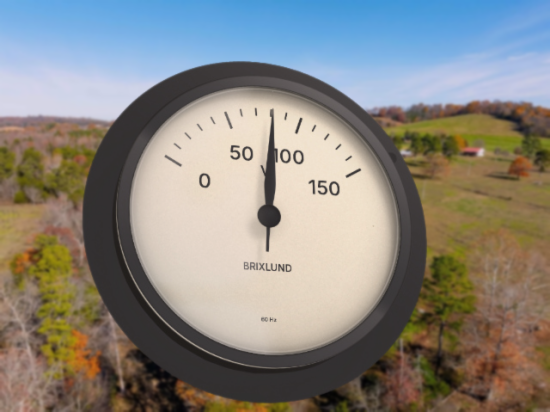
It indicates 80 V
